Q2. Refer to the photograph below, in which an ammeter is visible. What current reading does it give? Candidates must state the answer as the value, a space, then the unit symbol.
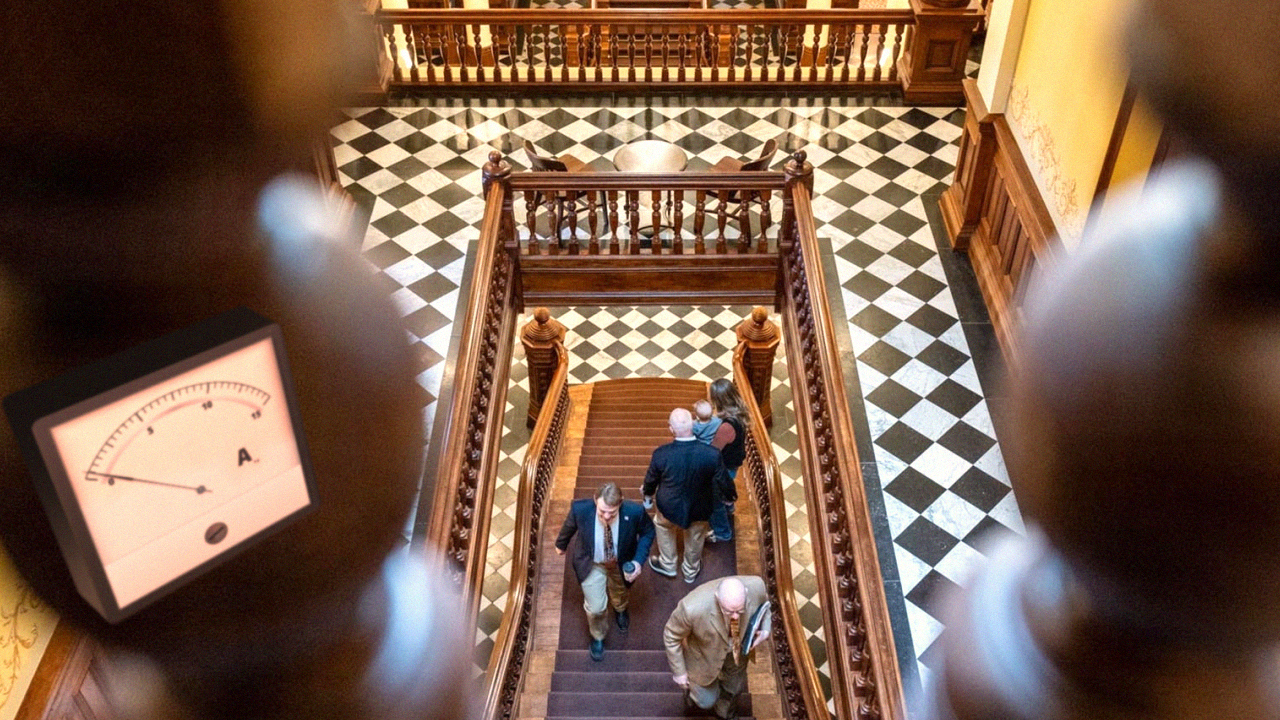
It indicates 0.5 A
